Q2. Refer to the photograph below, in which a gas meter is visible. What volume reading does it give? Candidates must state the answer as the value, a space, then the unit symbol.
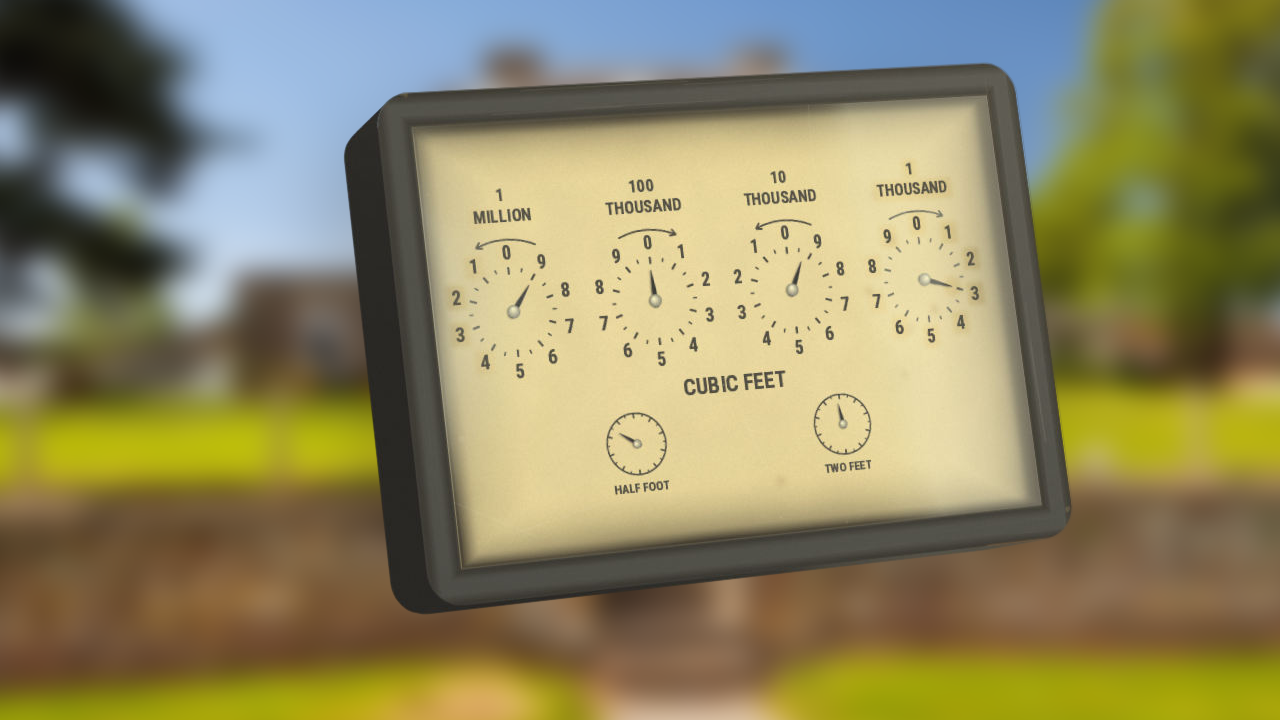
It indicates 899300 ft³
